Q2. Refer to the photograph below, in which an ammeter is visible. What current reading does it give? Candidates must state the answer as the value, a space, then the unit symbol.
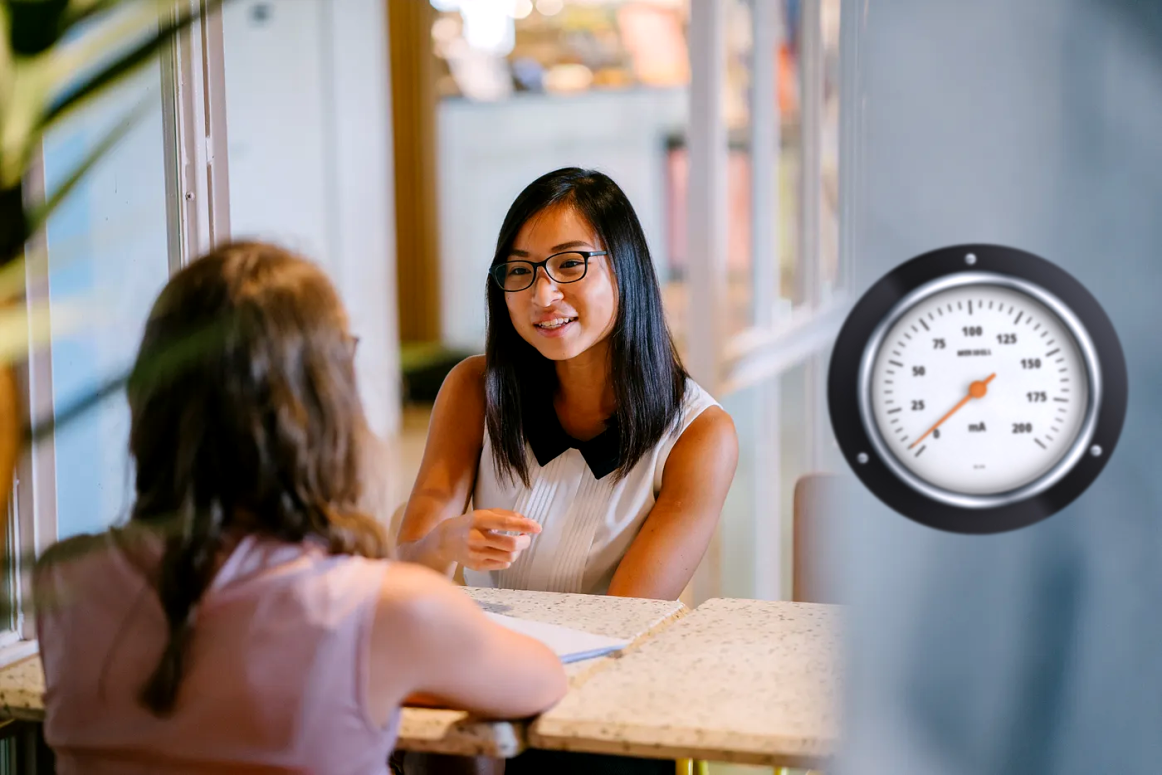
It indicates 5 mA
